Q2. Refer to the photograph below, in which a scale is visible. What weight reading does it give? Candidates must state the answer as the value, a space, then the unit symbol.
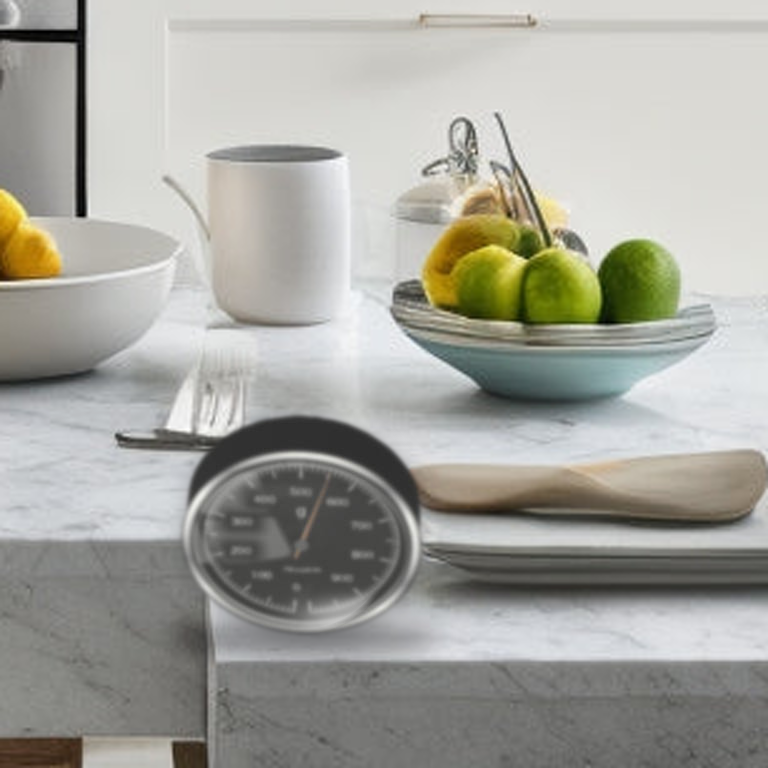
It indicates 550 g
